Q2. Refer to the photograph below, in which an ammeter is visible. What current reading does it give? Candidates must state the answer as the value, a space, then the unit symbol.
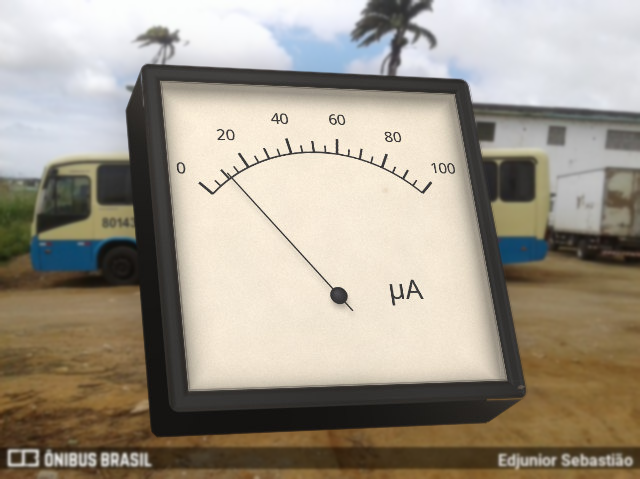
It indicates 10 µA
